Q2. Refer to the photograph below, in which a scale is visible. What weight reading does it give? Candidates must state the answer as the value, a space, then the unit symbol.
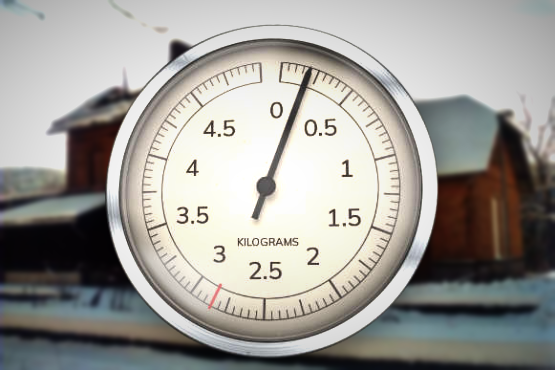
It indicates 0.2 kg
